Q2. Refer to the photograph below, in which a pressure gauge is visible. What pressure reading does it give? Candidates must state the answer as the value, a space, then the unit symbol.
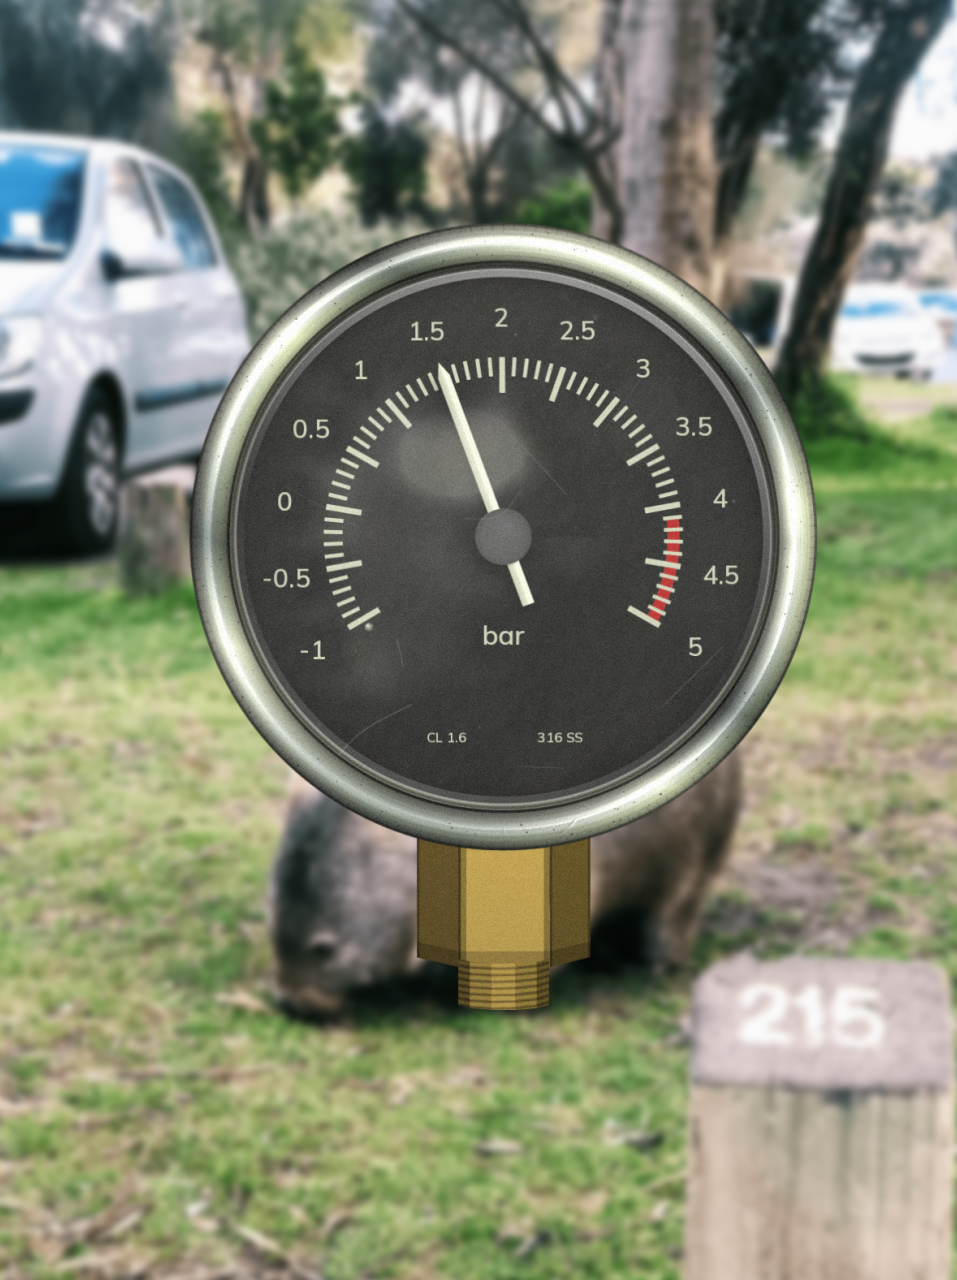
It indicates 1.5 bar
